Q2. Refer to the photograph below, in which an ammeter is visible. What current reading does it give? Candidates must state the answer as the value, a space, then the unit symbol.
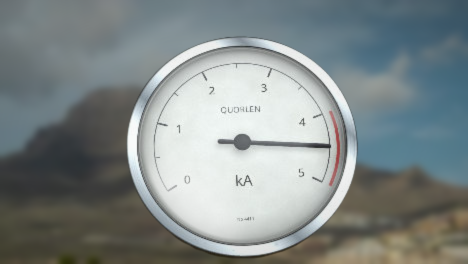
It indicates 4.5 kA
